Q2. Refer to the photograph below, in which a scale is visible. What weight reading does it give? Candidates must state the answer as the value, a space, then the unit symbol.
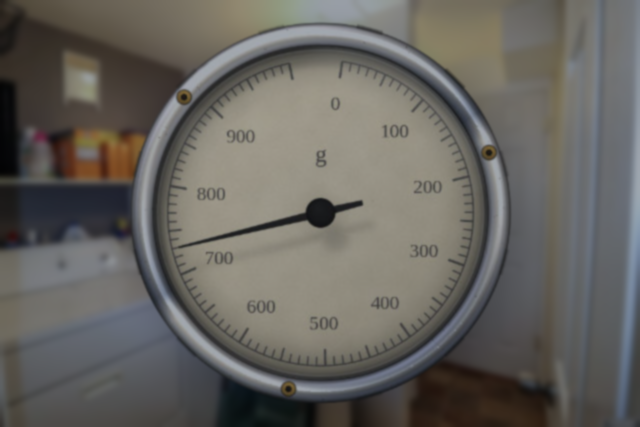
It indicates 730 g
